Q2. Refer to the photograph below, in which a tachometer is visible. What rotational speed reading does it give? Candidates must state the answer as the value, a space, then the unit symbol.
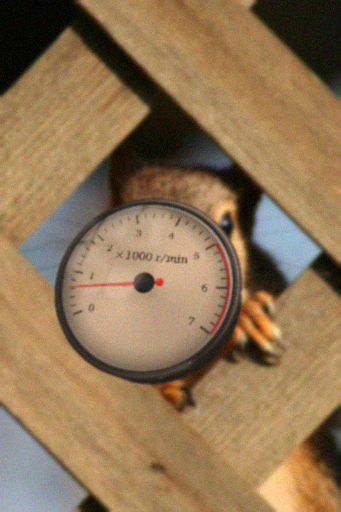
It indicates 600 rpm
